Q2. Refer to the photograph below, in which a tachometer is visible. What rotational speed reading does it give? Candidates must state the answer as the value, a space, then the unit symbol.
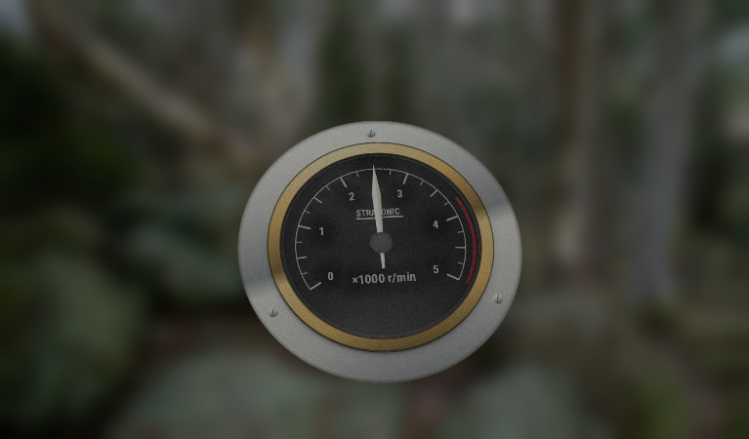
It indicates 2500 rpm
